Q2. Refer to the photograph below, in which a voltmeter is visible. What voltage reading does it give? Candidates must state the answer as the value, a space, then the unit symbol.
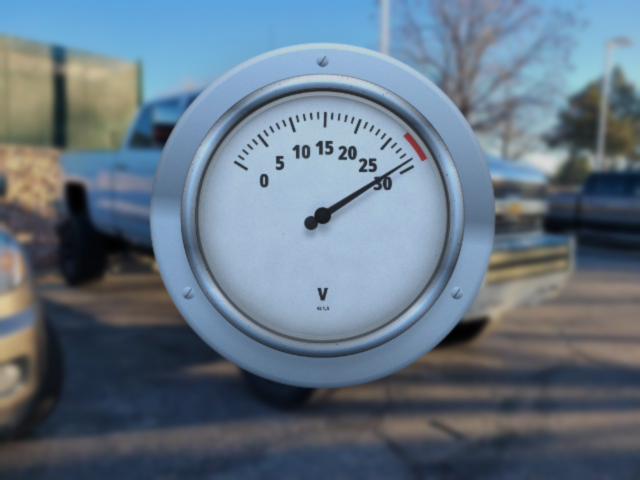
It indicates 29 V
